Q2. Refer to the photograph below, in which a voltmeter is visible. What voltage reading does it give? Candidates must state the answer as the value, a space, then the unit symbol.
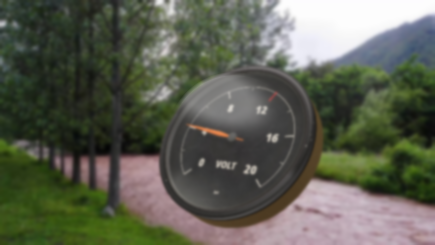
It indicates 4 V
